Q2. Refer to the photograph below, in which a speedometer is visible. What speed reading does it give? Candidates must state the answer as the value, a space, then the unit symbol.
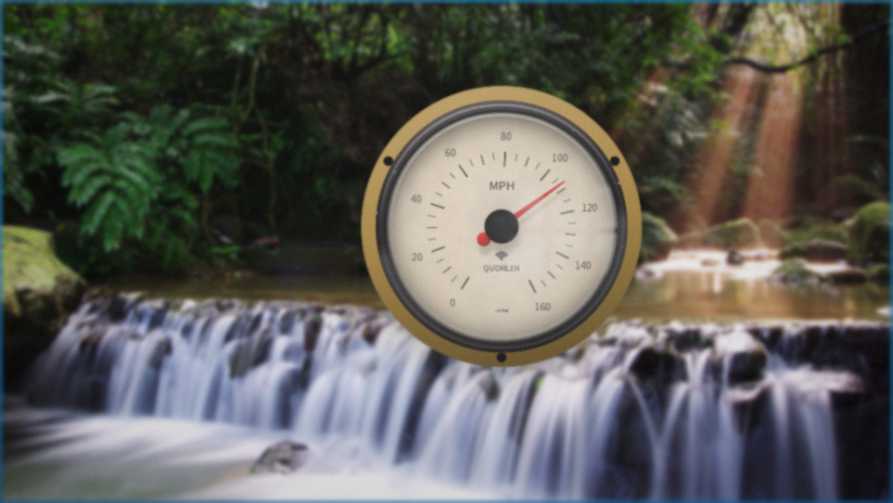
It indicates 107.5 mph
